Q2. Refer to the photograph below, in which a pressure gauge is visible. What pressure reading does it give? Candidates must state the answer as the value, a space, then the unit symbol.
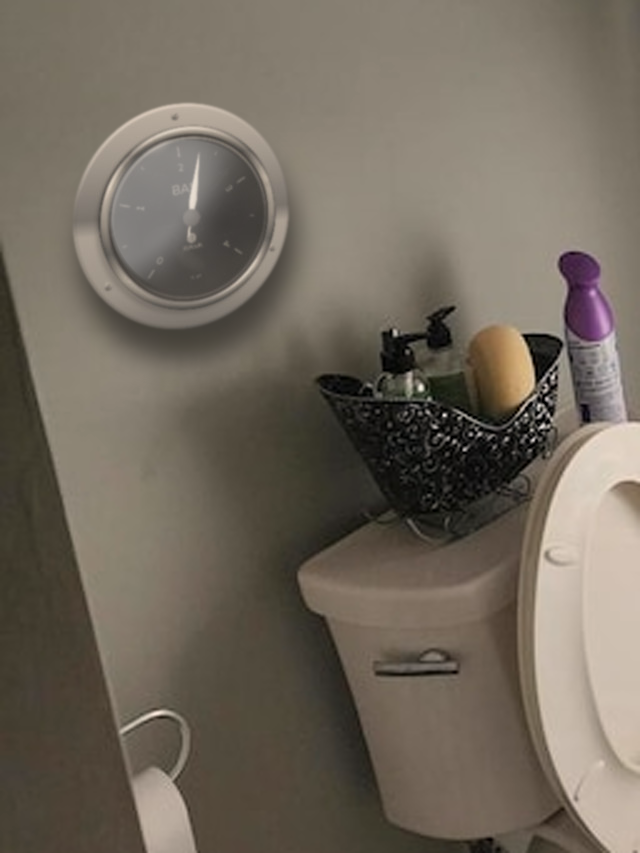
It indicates 2.25 bar
